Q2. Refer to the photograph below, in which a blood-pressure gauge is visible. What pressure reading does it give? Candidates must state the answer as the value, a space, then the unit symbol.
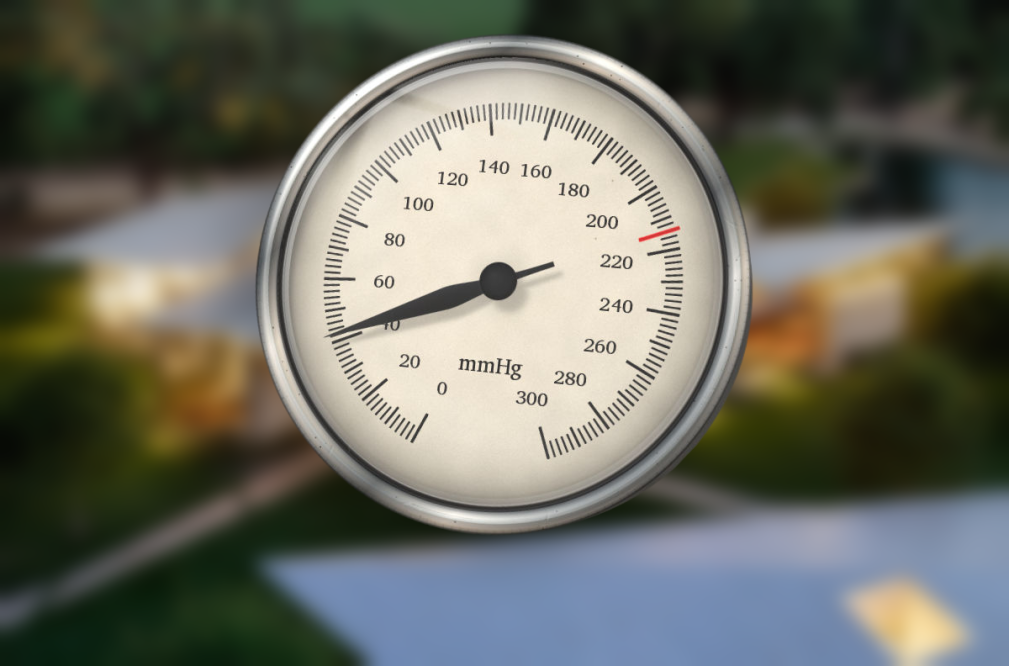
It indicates 42 mmHg
